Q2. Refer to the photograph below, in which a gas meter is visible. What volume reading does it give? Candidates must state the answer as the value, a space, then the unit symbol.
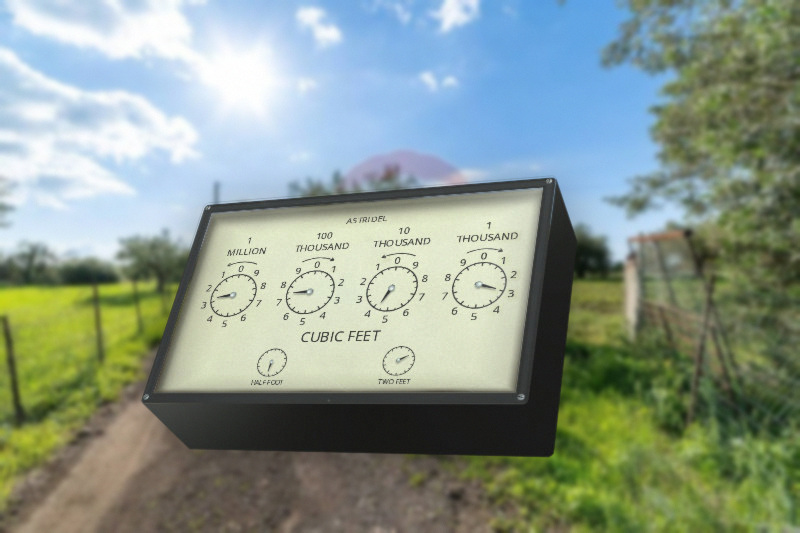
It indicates 274300 ft³
